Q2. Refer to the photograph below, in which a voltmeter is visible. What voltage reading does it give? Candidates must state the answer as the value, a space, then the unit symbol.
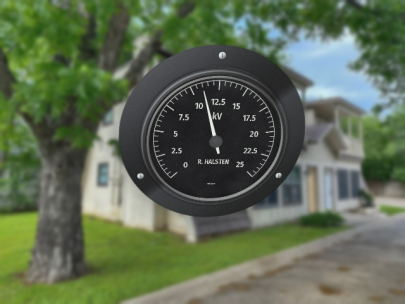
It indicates 11 kV
